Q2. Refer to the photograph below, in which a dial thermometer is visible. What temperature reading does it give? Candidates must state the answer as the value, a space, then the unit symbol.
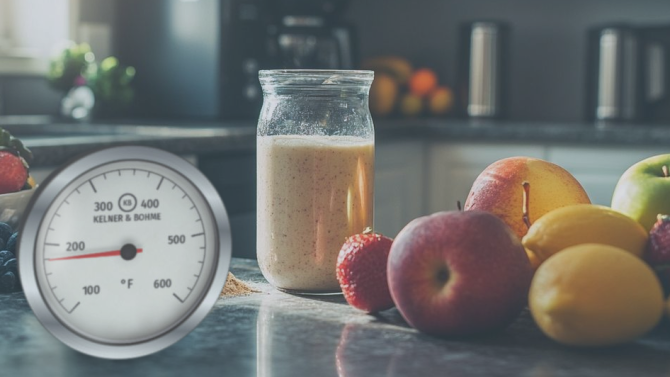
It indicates 180 °F
